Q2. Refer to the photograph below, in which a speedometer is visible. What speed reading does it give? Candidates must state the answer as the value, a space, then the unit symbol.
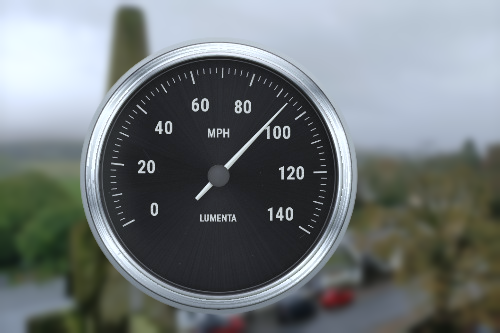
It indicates 94 mph
